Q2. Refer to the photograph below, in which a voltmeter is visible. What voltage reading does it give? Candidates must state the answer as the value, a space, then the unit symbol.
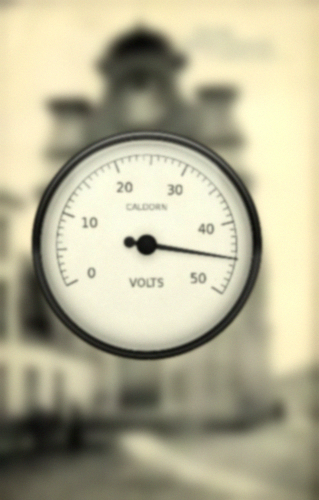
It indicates 45 V
